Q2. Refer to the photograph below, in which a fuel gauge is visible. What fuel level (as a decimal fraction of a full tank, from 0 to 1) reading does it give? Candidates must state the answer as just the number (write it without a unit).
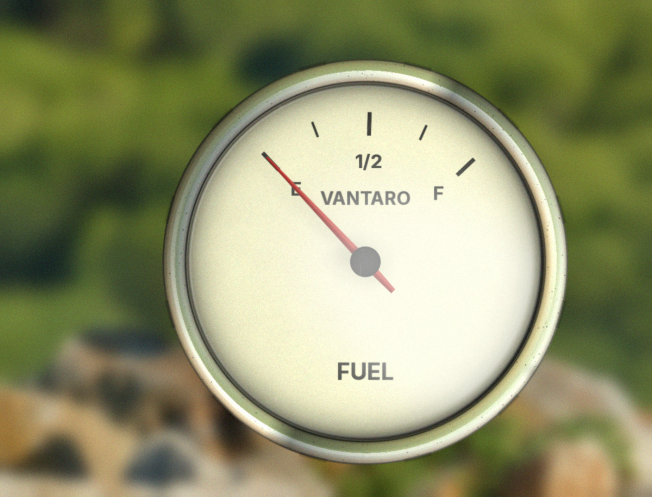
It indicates 0
